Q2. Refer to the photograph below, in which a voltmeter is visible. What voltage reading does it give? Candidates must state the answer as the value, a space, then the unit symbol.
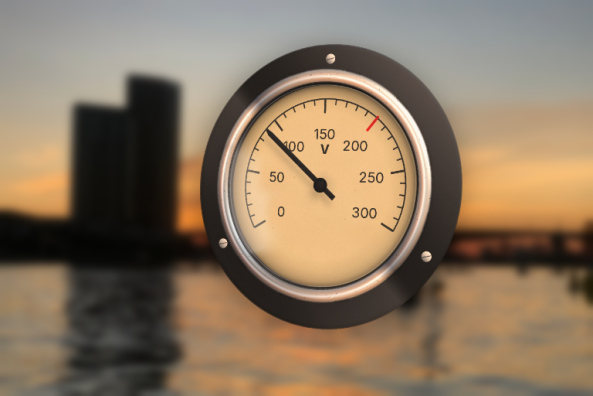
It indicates 90 V
